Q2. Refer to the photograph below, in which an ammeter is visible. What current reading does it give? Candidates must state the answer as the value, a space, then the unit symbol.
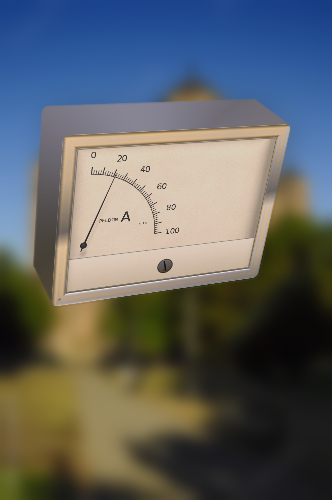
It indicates 20 A
